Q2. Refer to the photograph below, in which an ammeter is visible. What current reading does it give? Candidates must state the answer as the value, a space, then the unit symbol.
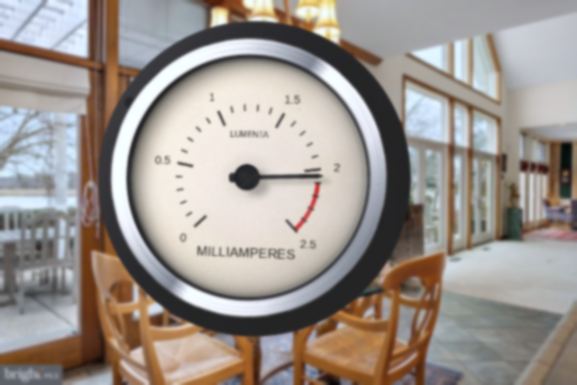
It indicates 2.05 mA
